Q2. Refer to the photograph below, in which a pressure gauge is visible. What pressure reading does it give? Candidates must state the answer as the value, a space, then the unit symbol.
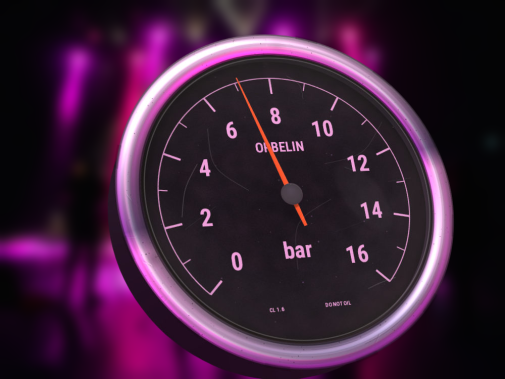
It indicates 7 bar
